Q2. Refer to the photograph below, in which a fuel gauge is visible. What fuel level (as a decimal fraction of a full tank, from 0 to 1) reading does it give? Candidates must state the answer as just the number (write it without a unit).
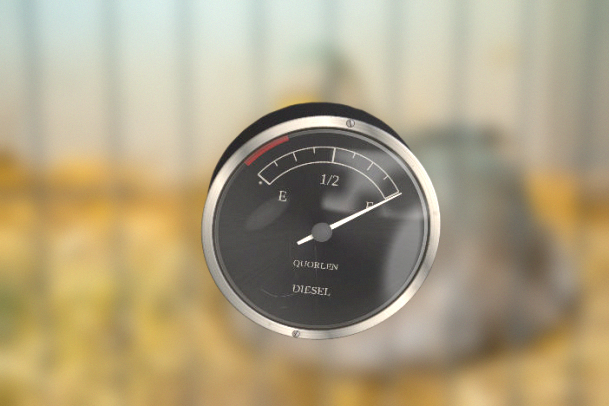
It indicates 1
